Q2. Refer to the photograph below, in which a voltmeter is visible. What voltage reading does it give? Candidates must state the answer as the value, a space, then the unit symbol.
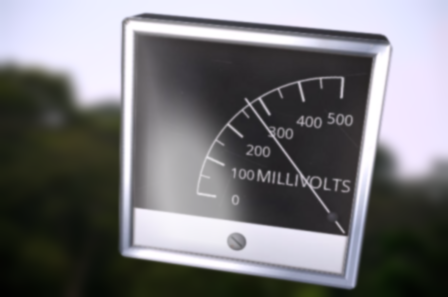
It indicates 275 mV
